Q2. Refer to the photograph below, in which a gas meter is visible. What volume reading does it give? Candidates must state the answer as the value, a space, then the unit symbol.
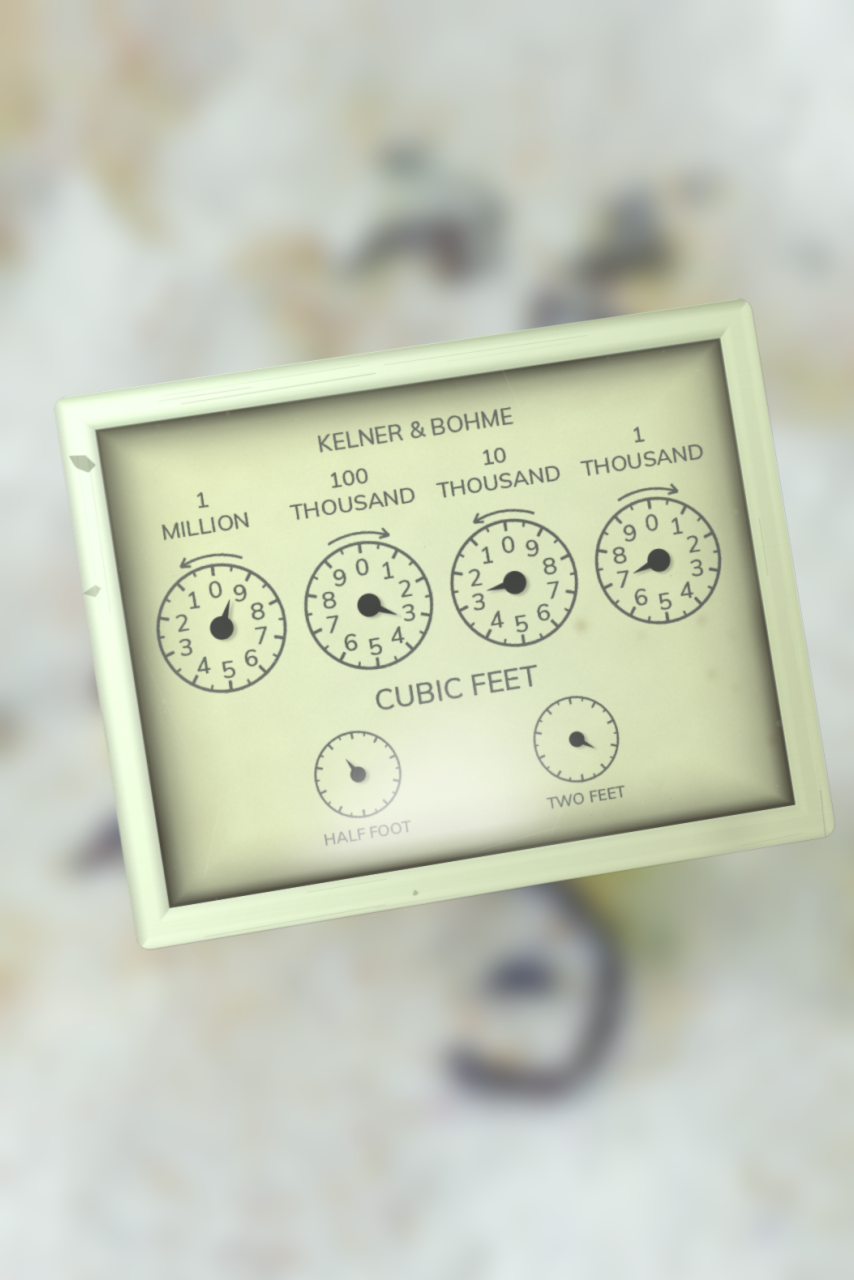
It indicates 932700 ft³
